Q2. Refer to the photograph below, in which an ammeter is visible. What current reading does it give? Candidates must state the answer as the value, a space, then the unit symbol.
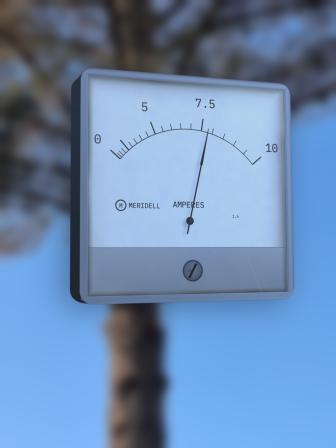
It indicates 7.75 A
